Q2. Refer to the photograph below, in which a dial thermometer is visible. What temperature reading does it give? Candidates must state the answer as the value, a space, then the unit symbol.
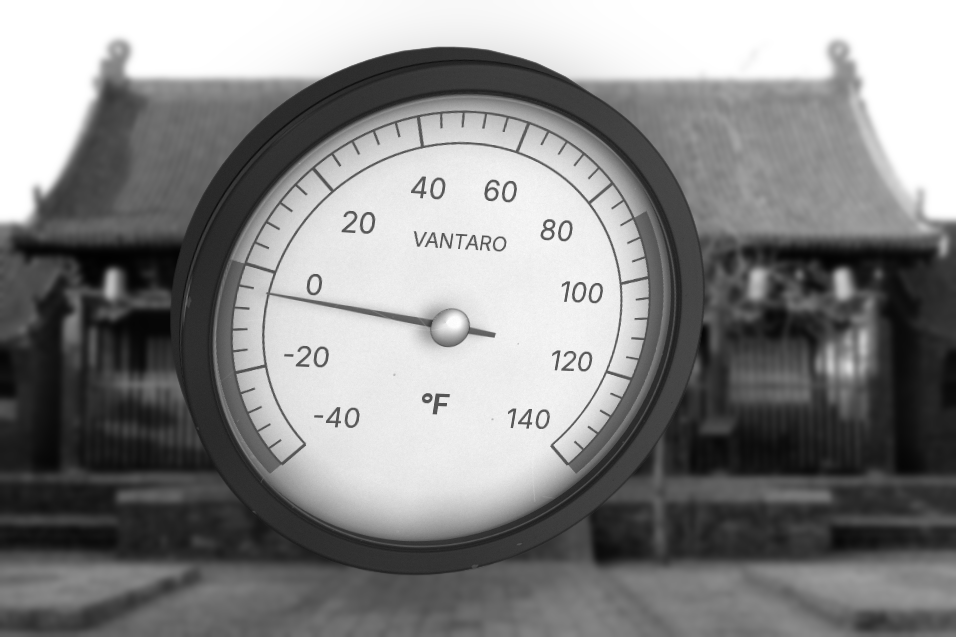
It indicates -4 °F
